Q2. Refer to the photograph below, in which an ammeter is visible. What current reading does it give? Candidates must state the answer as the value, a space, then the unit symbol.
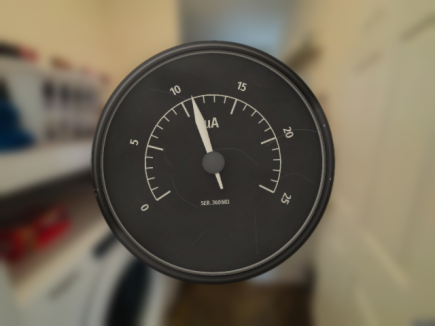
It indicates 11 µA
